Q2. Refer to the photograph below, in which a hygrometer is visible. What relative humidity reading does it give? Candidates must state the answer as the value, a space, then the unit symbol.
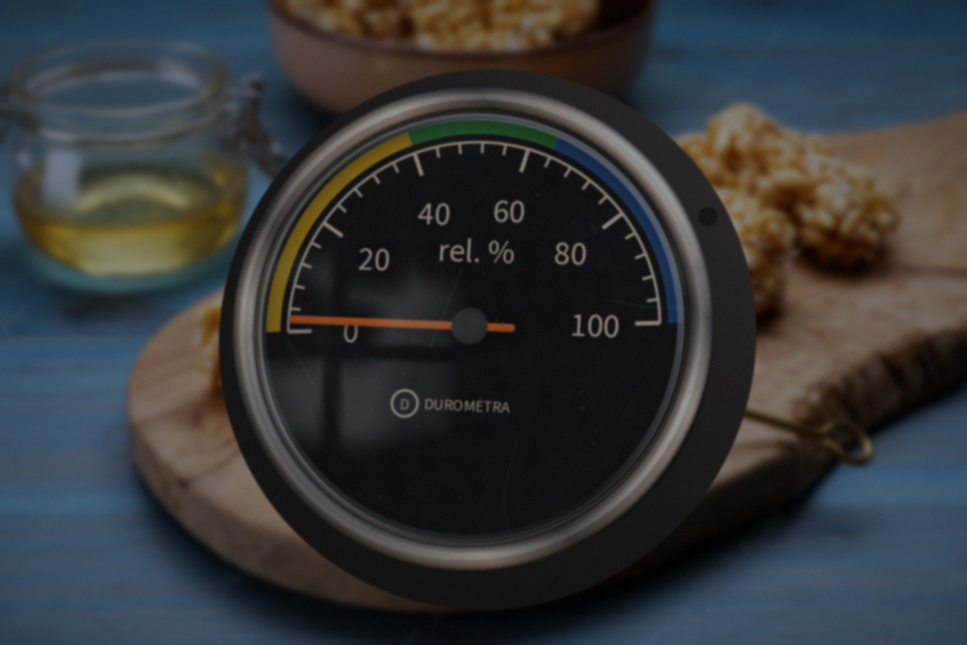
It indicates 2 %
